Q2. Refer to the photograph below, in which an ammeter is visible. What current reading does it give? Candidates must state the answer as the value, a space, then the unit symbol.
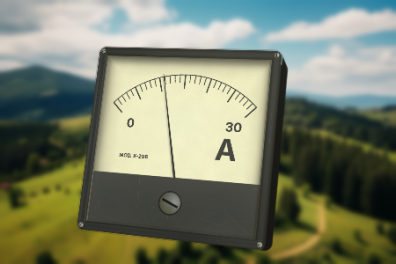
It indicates 11 A
